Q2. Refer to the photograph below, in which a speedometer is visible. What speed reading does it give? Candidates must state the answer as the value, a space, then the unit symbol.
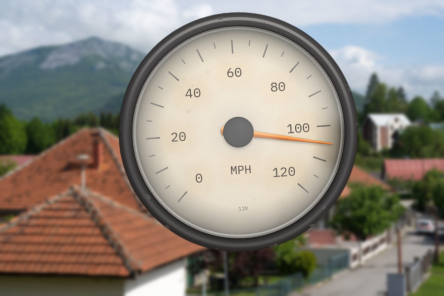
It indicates 105 mph
